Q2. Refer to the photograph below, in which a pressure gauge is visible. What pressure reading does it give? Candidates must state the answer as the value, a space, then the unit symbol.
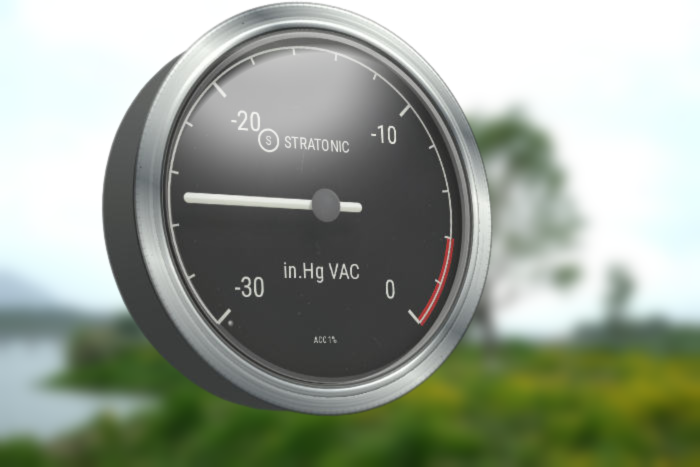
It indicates -25 inHg
